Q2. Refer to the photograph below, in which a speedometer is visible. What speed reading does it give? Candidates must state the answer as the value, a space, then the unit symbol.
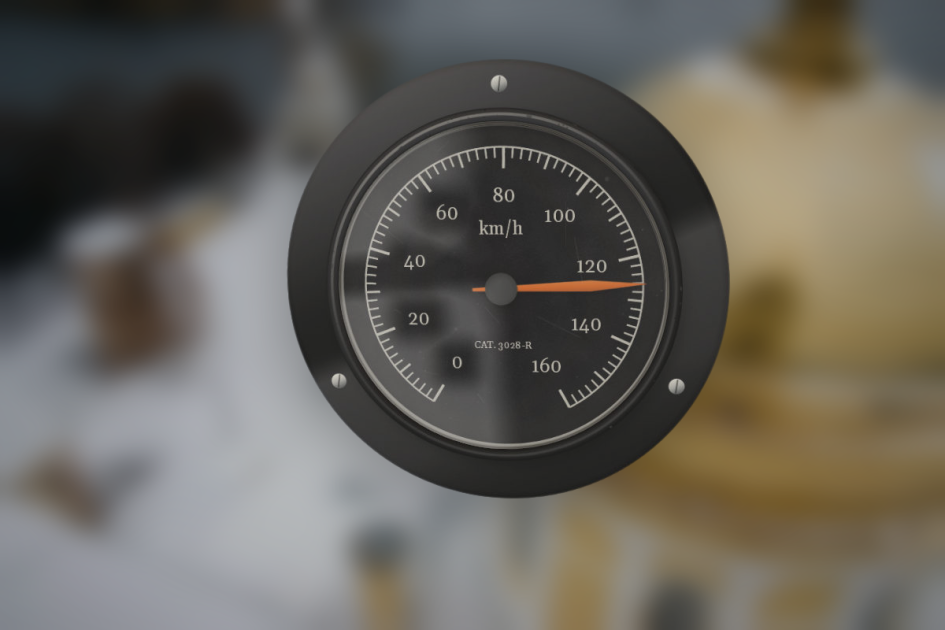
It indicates 126 km/h
